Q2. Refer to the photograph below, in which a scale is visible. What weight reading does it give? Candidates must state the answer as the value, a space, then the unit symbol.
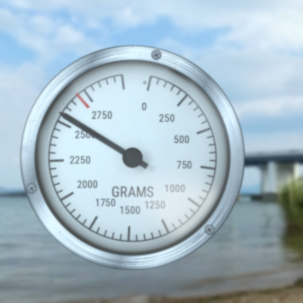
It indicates 2550 g
